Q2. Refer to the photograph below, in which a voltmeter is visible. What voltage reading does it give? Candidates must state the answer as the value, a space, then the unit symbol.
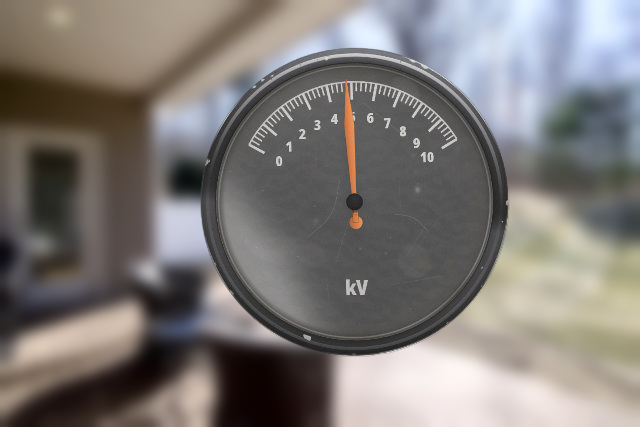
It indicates 4.8 kV
